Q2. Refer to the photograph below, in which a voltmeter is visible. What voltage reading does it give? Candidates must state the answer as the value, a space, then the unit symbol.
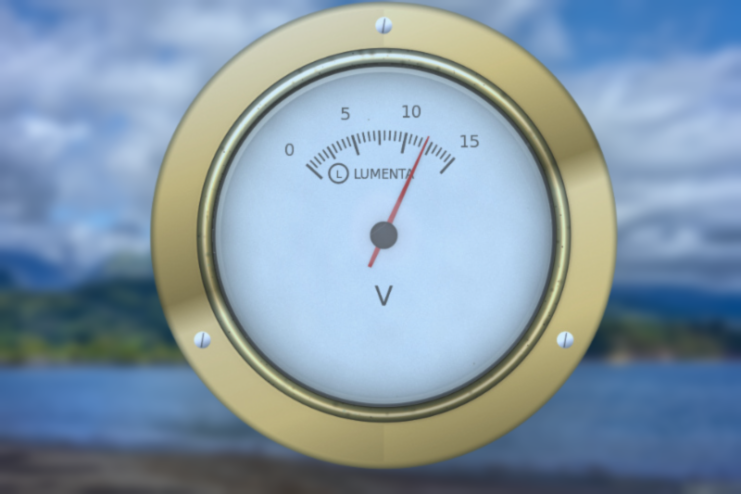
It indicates 12 V
